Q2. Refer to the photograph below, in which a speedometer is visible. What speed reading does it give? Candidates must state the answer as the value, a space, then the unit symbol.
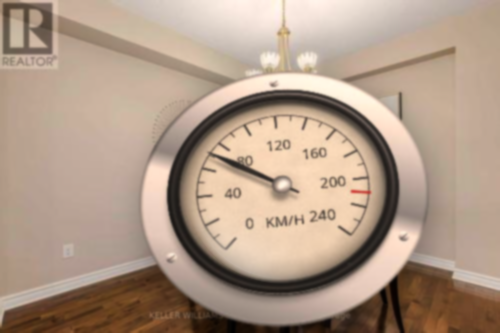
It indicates 70 km/h
